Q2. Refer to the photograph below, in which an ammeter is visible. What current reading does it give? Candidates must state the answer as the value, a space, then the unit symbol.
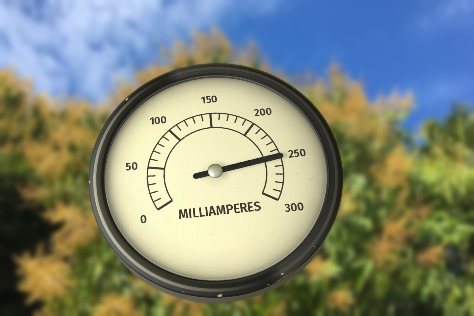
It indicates 250 mA
